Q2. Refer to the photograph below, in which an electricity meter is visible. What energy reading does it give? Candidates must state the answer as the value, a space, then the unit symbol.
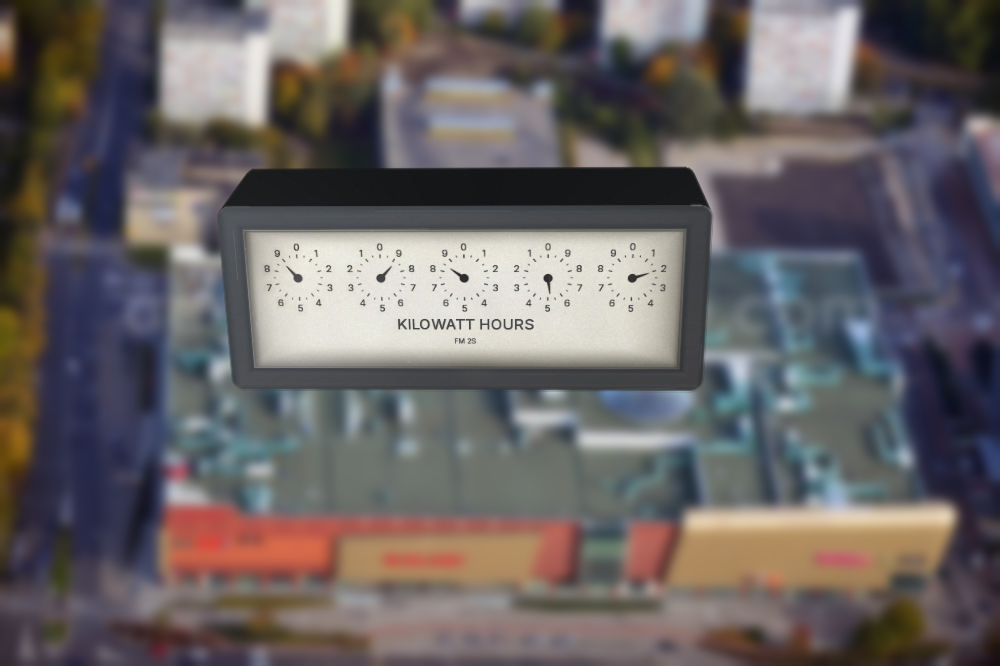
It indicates 88852 kWh
